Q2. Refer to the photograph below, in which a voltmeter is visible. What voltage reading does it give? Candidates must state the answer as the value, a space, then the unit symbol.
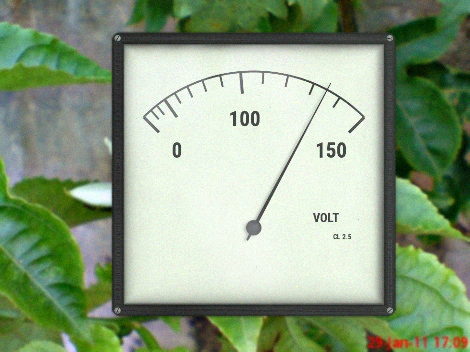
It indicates 135 V
